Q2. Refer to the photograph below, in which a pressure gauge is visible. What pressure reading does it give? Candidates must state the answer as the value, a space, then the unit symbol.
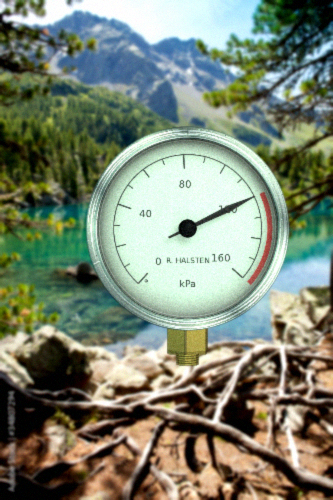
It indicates 120 kPa
